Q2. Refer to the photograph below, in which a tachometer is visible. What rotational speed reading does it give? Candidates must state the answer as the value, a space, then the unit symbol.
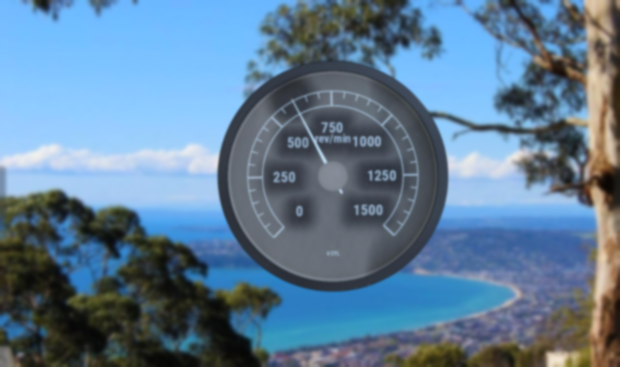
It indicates 600 rpm
